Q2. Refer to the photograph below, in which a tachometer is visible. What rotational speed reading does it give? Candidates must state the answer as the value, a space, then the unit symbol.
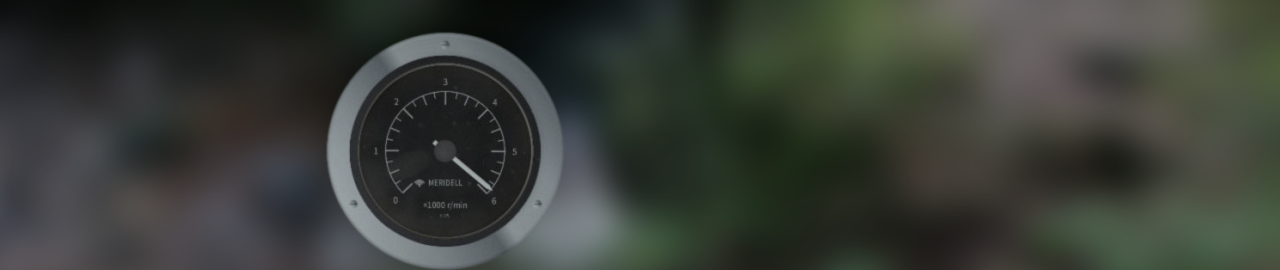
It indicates 5875 rpm
